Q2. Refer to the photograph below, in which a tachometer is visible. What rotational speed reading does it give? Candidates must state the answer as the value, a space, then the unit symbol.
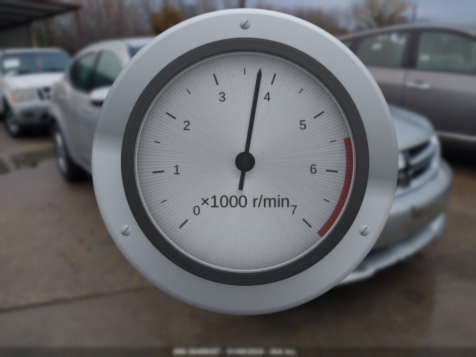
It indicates 3750 rpm
